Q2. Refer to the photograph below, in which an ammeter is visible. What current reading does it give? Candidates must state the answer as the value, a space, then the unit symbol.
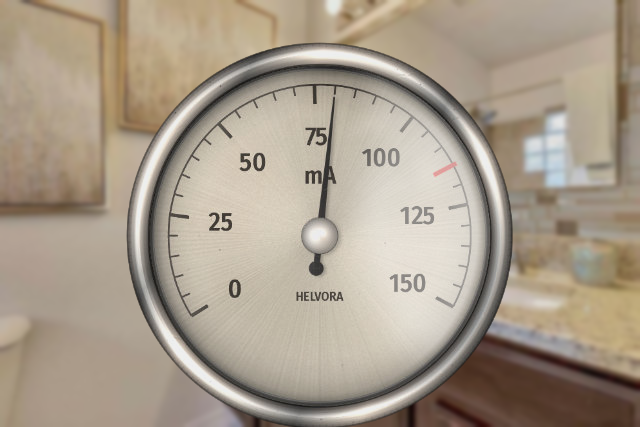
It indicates 80 mA
